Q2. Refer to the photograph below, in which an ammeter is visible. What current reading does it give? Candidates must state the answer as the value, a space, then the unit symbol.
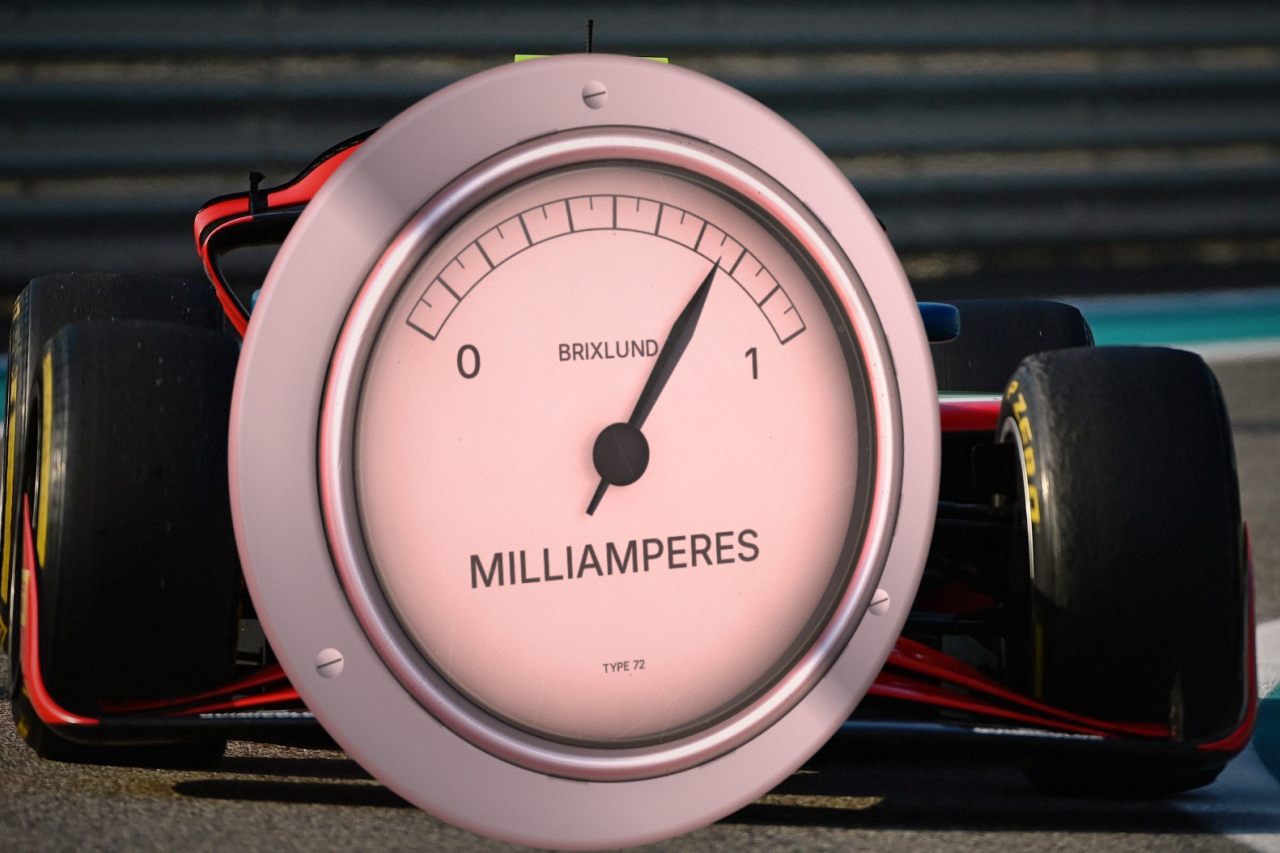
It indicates 0.75 mA
